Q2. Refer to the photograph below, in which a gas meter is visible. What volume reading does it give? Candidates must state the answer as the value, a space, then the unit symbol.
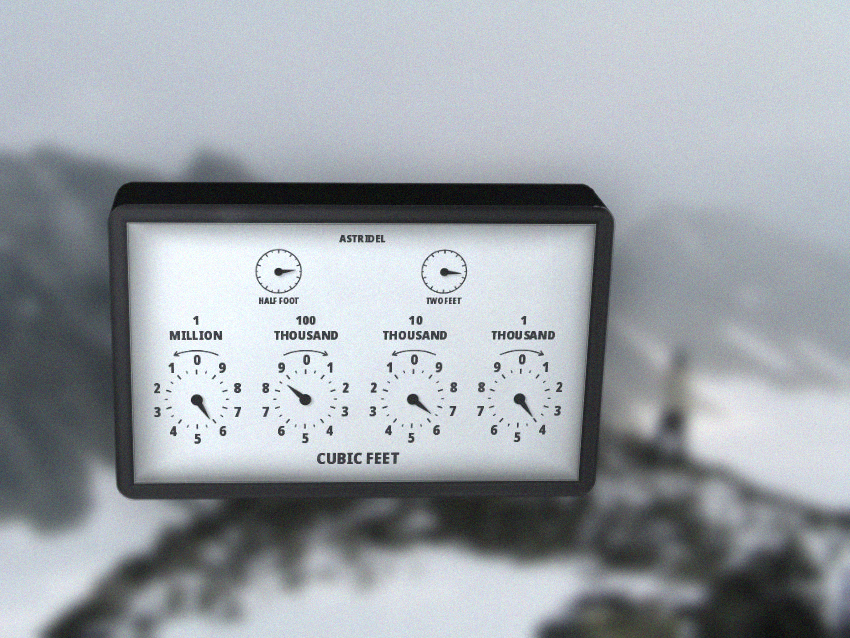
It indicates 586400 ft³
